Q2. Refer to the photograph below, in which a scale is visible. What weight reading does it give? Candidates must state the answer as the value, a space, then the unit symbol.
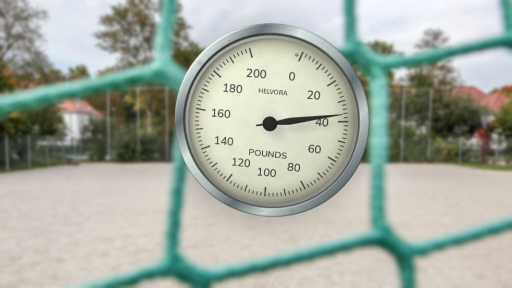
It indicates 36 lb
